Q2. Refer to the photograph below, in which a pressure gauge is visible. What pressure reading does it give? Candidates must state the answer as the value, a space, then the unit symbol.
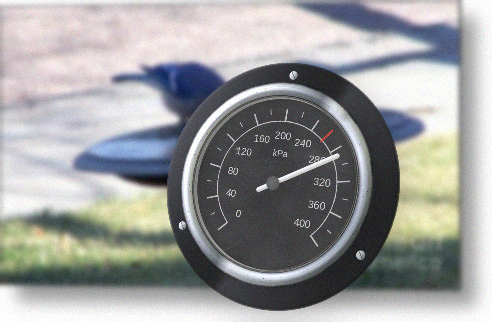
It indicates 290 kPa
